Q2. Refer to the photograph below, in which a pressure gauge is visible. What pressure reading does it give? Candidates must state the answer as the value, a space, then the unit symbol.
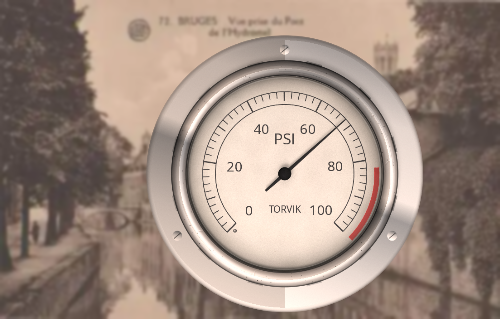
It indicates 68 psi
